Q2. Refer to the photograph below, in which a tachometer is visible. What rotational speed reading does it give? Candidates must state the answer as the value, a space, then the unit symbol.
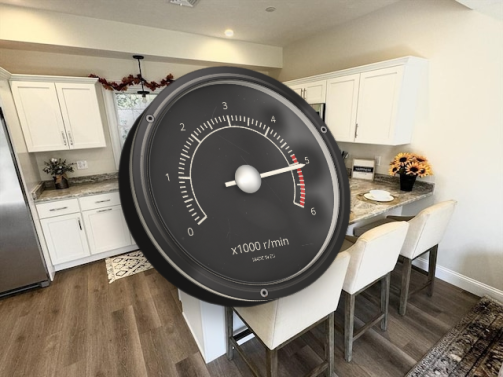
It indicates 5100 rpm
